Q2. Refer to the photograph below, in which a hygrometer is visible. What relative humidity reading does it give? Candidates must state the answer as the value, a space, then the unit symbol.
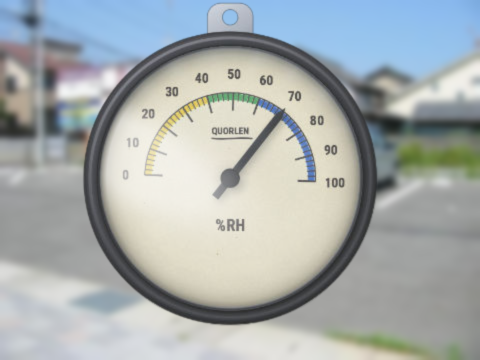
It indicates 70 %
